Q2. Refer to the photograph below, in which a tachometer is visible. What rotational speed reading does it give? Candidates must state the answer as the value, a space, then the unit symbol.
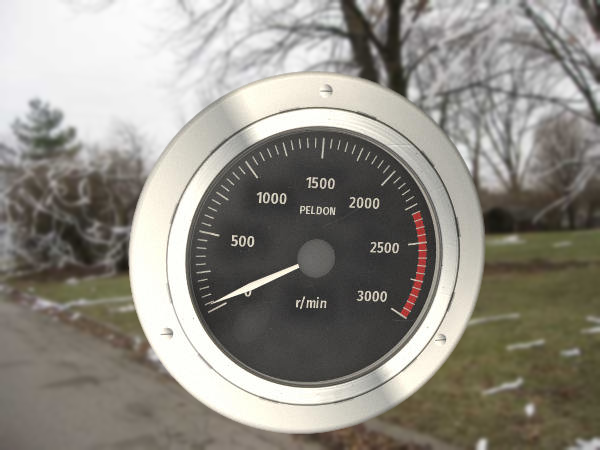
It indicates 50 rpm
